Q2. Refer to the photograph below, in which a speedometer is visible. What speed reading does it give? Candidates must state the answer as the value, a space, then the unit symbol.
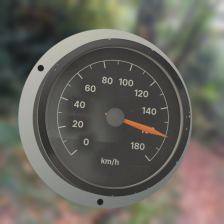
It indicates 160 km/h
